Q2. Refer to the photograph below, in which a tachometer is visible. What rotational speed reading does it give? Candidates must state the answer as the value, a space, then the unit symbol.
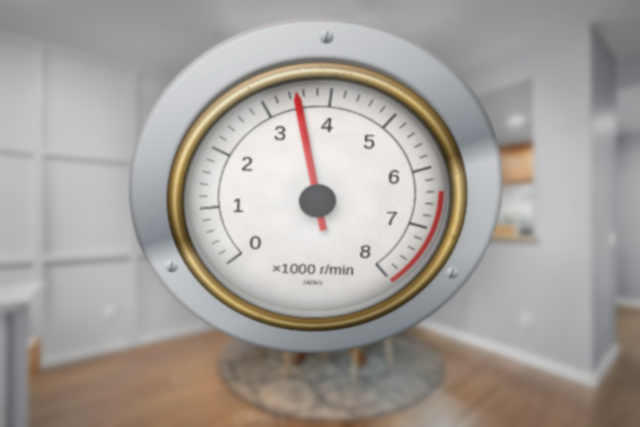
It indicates 3500 rpm
